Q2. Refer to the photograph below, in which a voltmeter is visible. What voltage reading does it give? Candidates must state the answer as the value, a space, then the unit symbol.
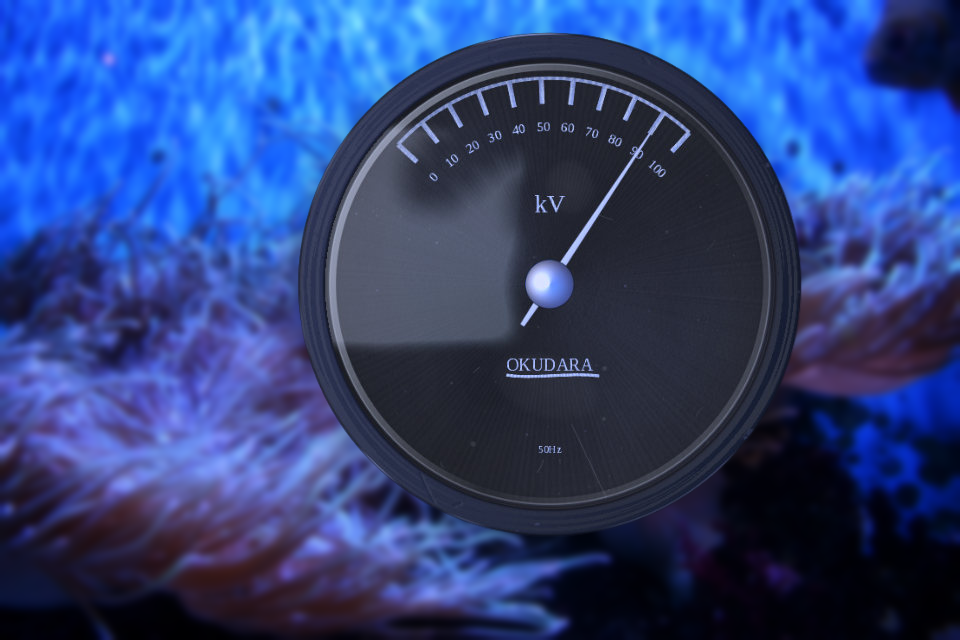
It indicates 90 kV
